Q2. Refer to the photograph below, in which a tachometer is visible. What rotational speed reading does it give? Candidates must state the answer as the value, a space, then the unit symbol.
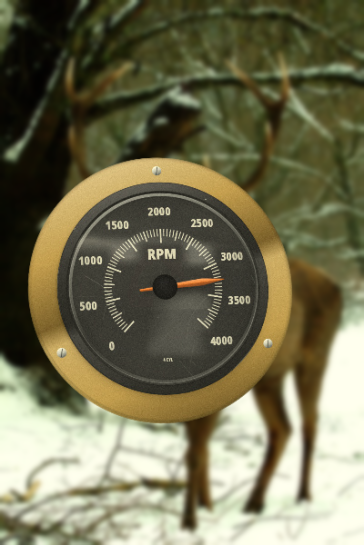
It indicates 3250 rpm
